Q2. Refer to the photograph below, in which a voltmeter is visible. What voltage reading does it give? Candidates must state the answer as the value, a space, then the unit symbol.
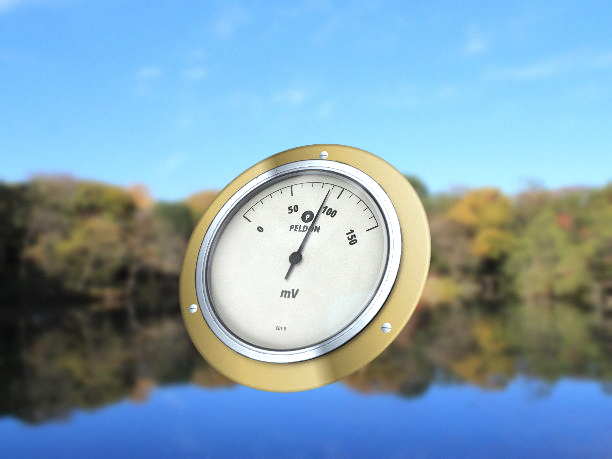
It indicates 90 mV
